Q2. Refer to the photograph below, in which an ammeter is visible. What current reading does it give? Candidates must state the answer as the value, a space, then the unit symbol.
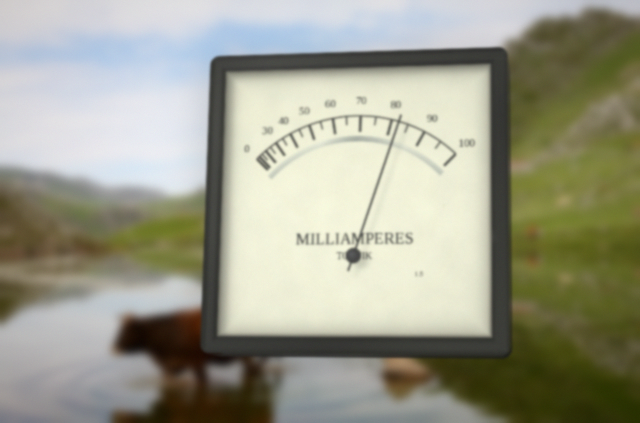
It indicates 82.5 mA
